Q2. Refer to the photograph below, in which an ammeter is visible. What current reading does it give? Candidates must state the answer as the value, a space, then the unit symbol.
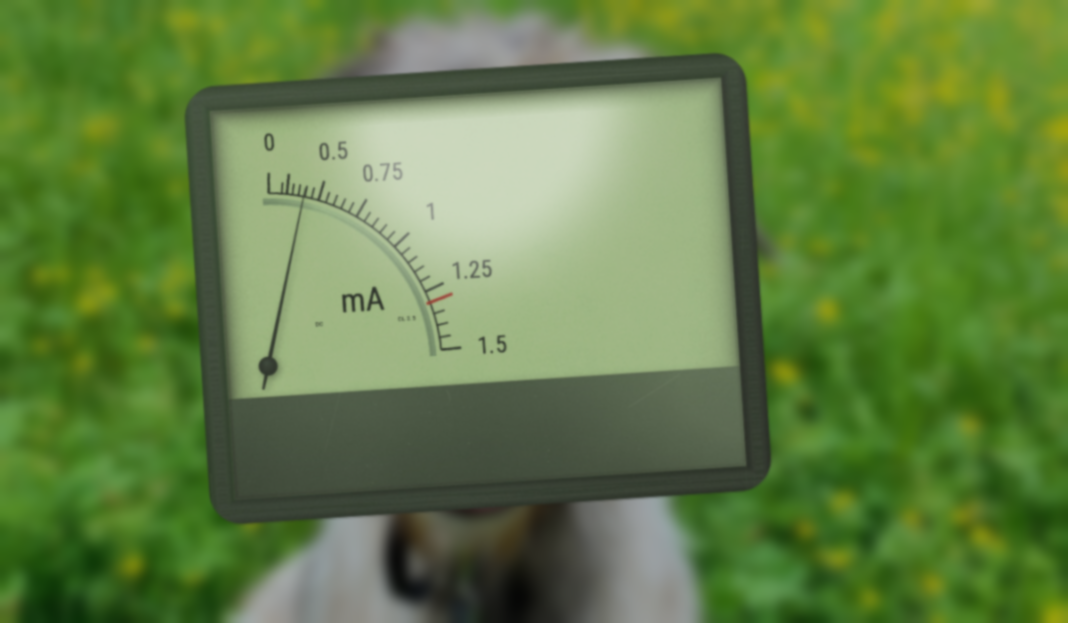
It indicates 0.4 mA
